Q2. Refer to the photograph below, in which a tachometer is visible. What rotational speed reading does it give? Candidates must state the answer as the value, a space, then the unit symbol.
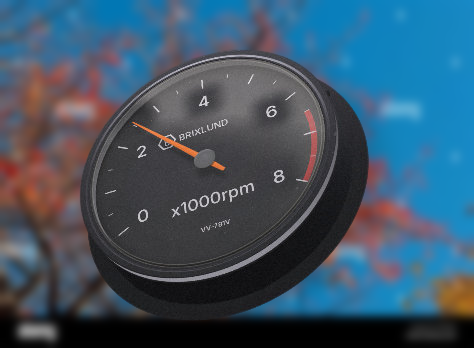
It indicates 2500 rpm
